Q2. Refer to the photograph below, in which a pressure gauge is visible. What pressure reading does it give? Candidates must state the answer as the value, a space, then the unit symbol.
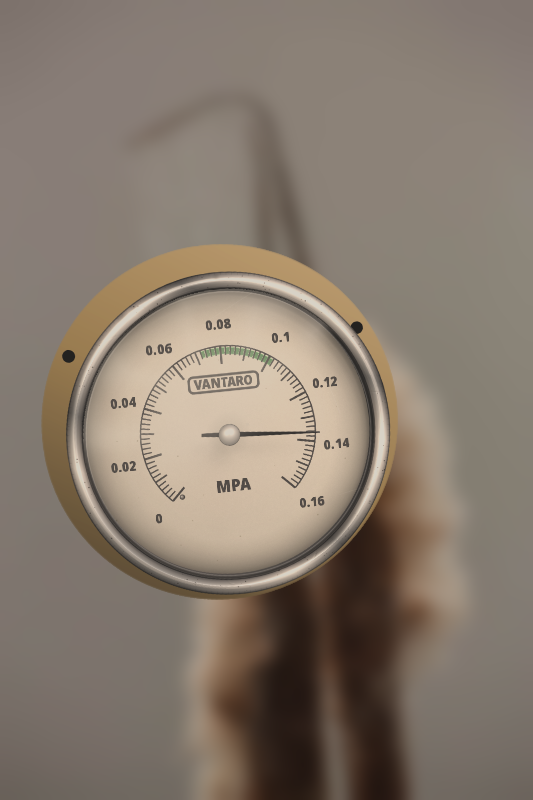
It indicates 0.136 MPa
